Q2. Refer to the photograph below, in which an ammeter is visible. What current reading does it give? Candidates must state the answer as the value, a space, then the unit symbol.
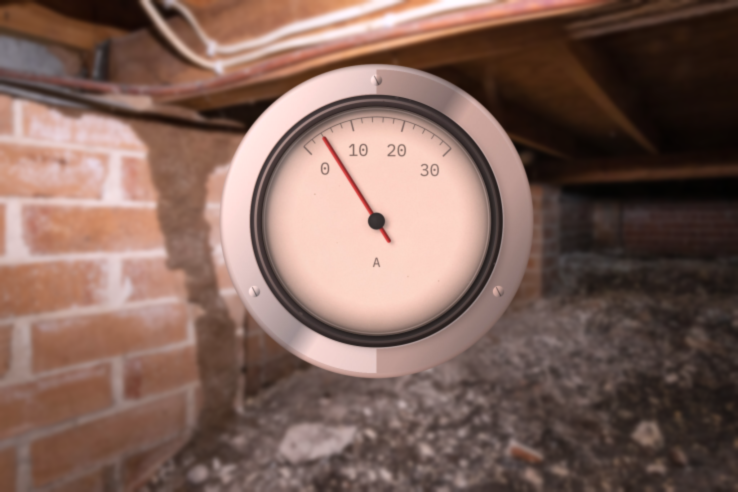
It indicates 4 A
